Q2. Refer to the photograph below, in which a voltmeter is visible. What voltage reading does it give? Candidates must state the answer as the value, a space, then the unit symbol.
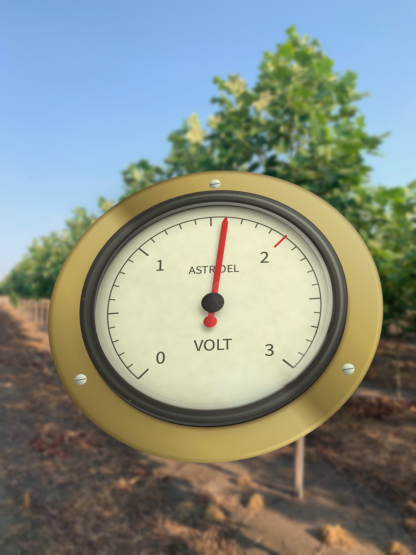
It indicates 1.6 V
